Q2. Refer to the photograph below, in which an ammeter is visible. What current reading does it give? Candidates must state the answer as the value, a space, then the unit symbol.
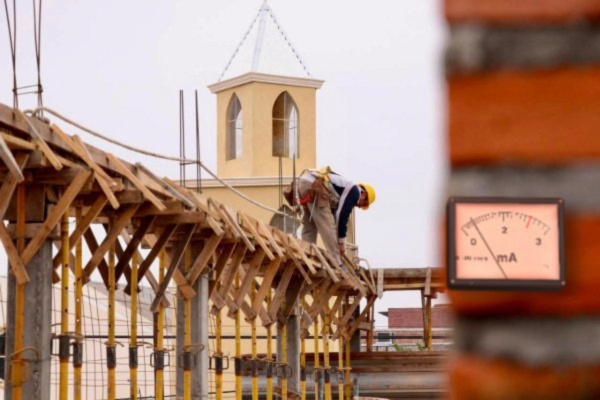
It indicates 1 mA
